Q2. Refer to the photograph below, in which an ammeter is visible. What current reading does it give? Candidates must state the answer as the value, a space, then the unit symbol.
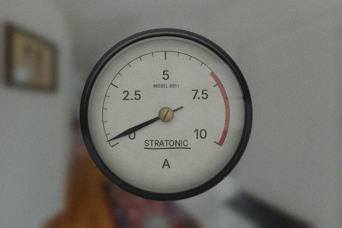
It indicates 0.25 A
